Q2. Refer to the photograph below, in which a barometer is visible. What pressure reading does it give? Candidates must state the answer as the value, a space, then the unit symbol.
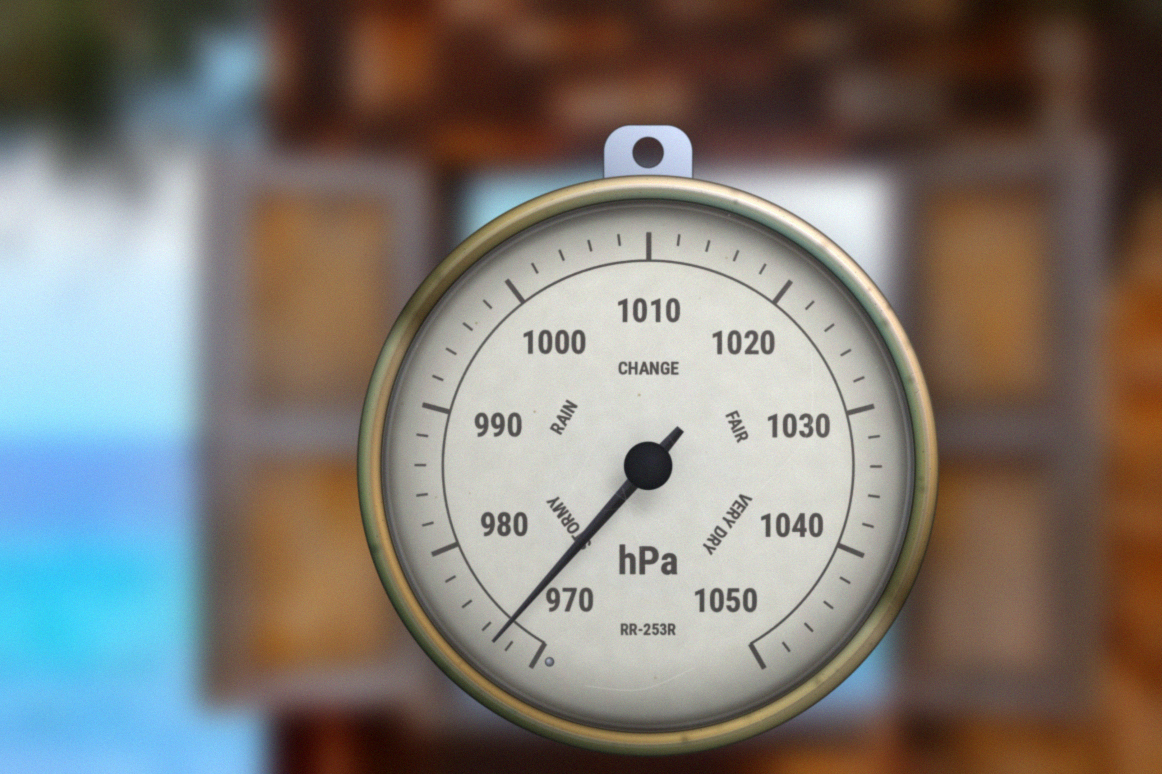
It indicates 973 hPa
